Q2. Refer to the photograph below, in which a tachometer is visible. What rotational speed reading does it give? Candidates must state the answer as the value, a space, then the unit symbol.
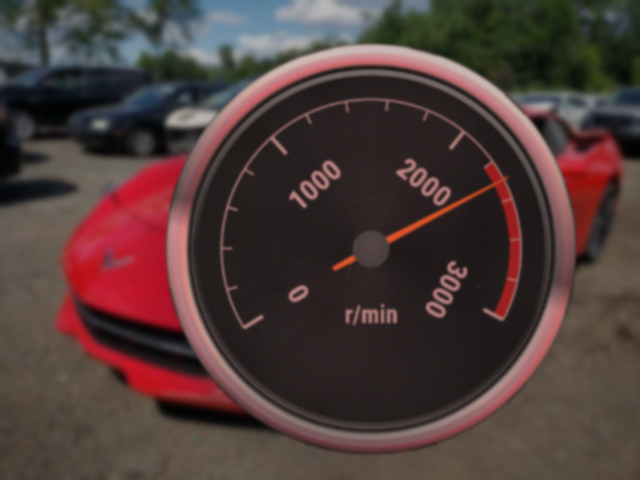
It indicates 2300 rpm
